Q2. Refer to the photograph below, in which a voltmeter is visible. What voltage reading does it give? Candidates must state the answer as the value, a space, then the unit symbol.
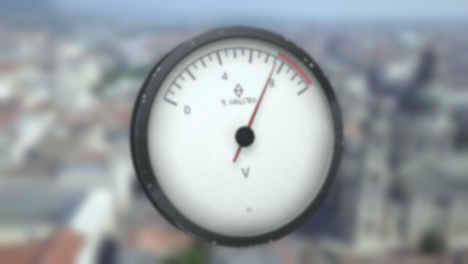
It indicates 7.5 V
